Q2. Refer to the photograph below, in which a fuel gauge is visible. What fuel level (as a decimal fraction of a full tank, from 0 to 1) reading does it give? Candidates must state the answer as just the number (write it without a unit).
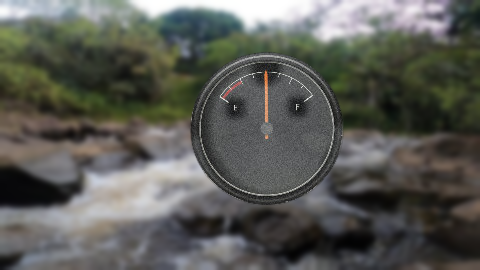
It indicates 0.5
